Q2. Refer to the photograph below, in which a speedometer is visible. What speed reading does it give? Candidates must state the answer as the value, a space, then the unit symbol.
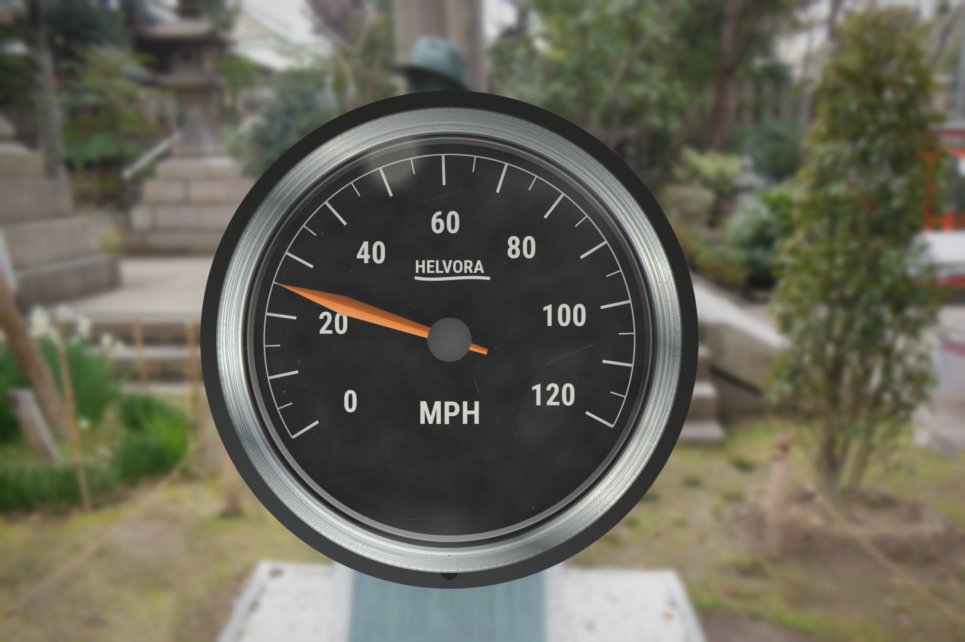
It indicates 25 mph
